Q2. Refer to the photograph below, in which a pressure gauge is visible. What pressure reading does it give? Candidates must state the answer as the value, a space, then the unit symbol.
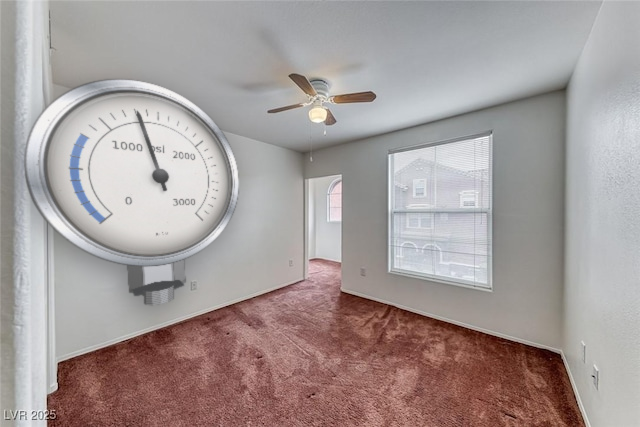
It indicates 1300 psi
